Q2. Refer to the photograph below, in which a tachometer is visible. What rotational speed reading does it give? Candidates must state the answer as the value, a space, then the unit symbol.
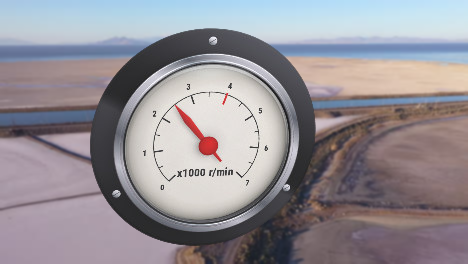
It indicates 2500 rpm
